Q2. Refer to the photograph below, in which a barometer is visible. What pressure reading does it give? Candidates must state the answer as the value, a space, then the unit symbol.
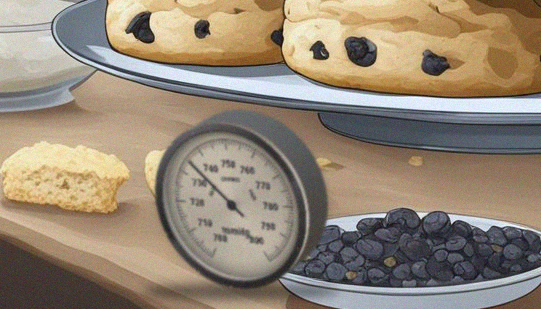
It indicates 735 mmHg
